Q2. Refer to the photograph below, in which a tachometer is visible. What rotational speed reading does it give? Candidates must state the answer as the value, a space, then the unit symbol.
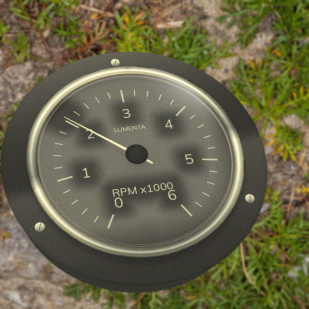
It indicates 2000 rpm
